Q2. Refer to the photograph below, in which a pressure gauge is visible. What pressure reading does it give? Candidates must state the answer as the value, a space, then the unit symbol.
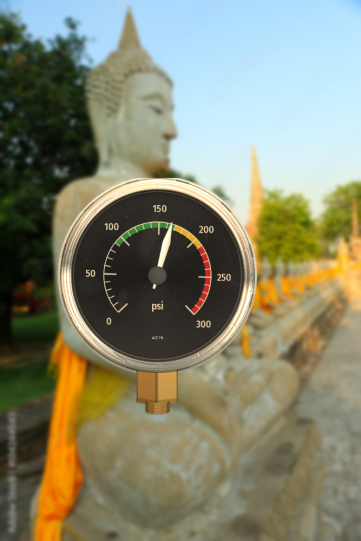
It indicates 165 psi
